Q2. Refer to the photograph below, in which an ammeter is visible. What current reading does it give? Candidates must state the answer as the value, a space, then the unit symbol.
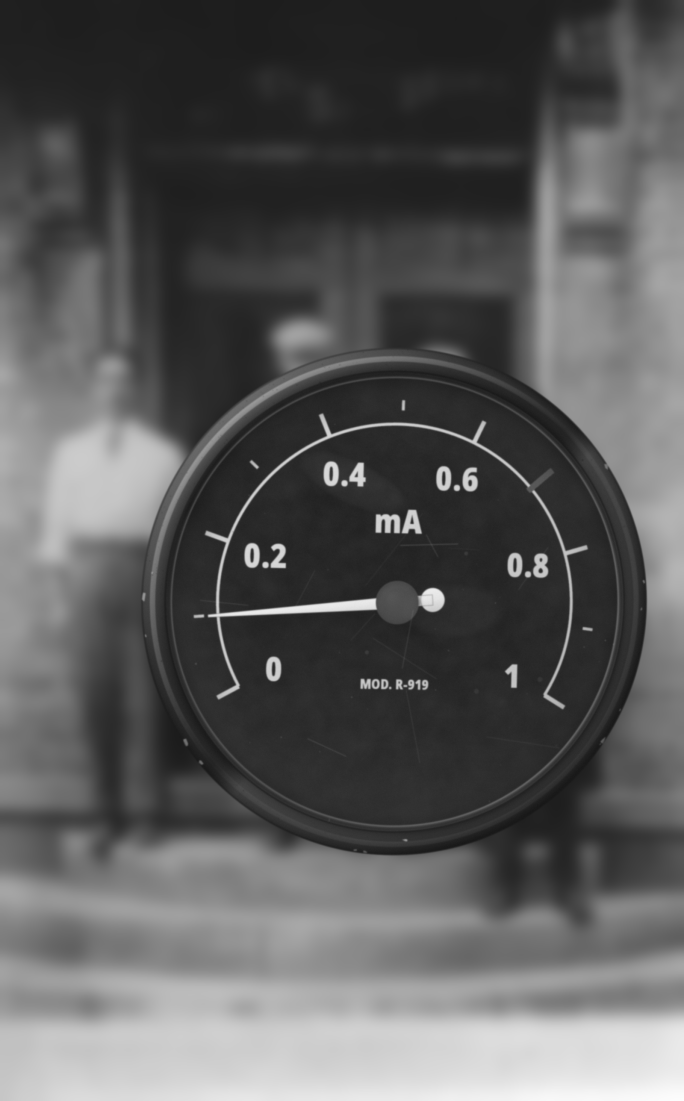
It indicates 0.1 mA
